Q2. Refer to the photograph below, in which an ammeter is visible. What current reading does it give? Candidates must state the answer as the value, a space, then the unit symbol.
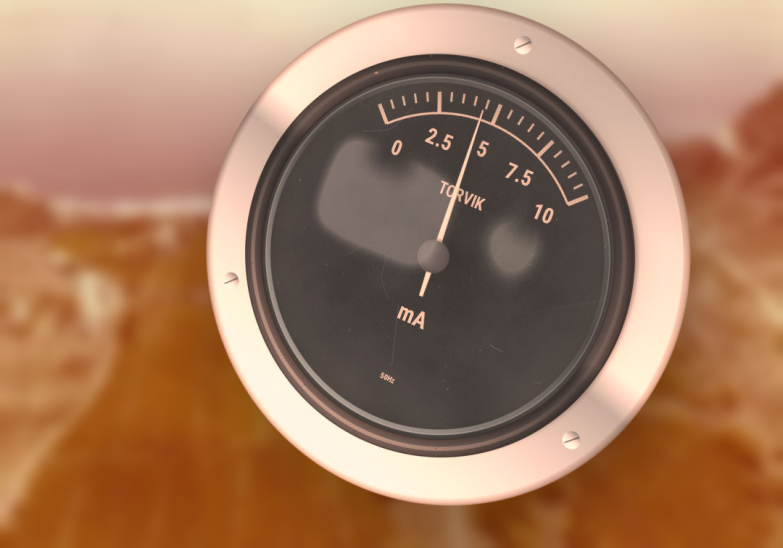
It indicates 4.5 mA
